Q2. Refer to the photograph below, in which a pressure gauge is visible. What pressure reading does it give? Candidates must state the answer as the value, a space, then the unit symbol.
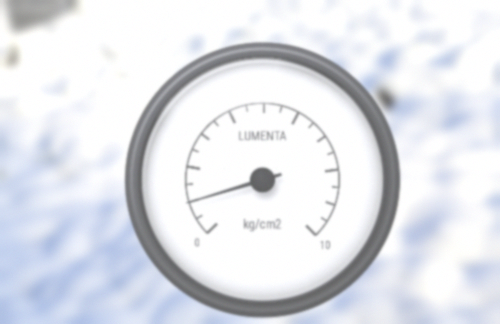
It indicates 1 kg/cm²
